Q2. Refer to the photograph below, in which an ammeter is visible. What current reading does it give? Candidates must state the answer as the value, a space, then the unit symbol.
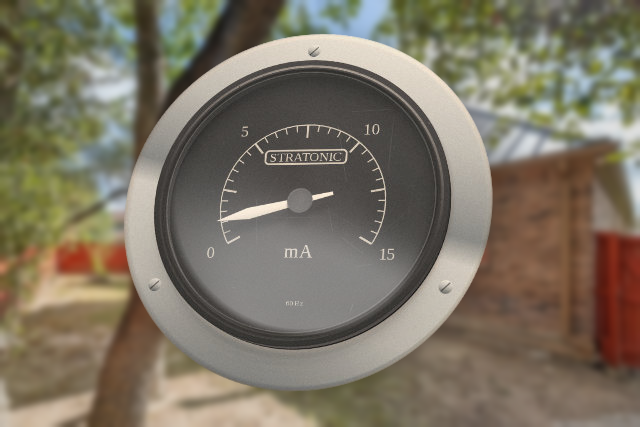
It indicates 1 mA
